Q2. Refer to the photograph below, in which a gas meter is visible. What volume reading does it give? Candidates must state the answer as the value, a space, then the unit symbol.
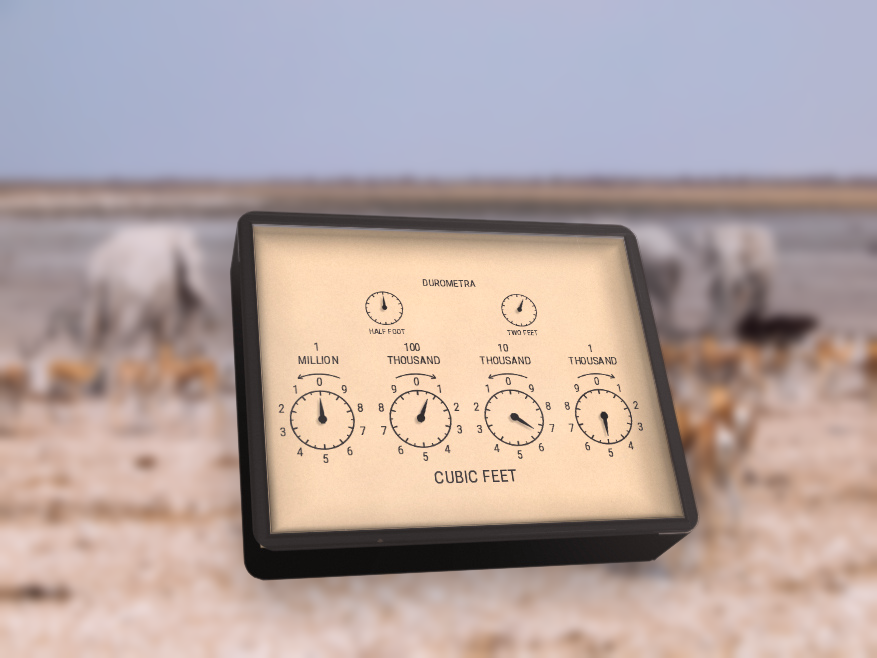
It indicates 6500 ft³
